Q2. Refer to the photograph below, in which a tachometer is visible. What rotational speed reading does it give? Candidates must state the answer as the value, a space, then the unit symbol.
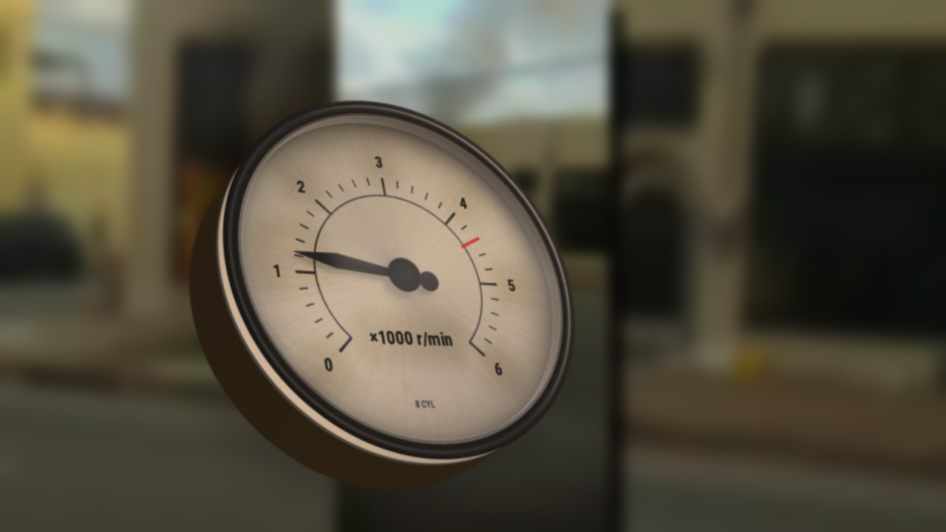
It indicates 1200 rpm
